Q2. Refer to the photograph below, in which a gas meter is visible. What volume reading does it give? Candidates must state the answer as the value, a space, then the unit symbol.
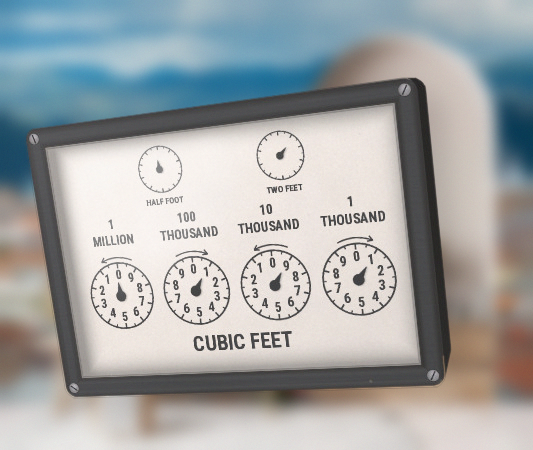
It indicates 9100 ft³
